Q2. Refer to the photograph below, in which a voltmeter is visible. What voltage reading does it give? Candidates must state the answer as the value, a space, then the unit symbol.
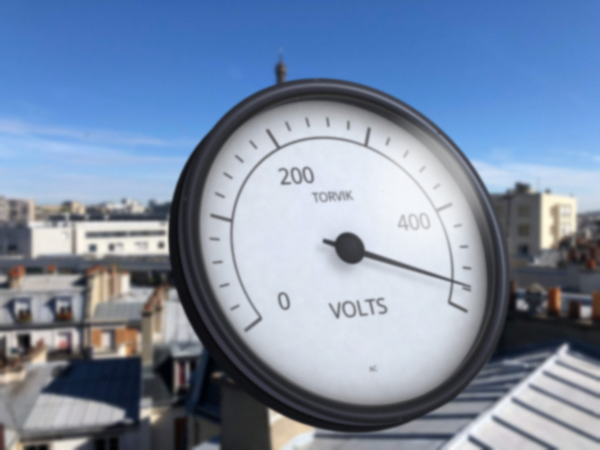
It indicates 480 V
